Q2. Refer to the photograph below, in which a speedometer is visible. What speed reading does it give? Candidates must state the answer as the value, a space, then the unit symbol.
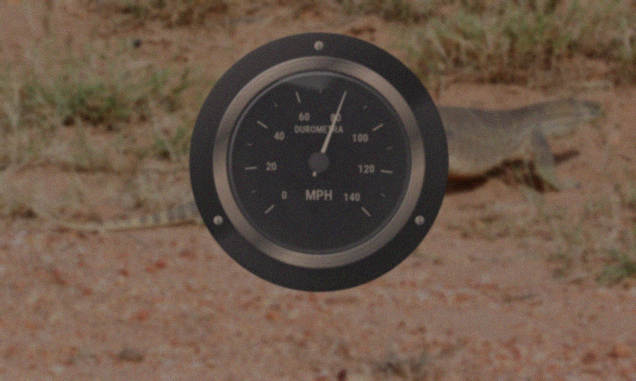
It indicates 80 mph
